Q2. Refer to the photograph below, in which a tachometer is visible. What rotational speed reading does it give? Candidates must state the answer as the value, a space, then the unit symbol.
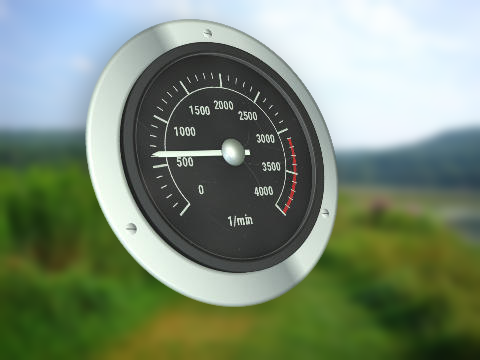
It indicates 600 rpm
